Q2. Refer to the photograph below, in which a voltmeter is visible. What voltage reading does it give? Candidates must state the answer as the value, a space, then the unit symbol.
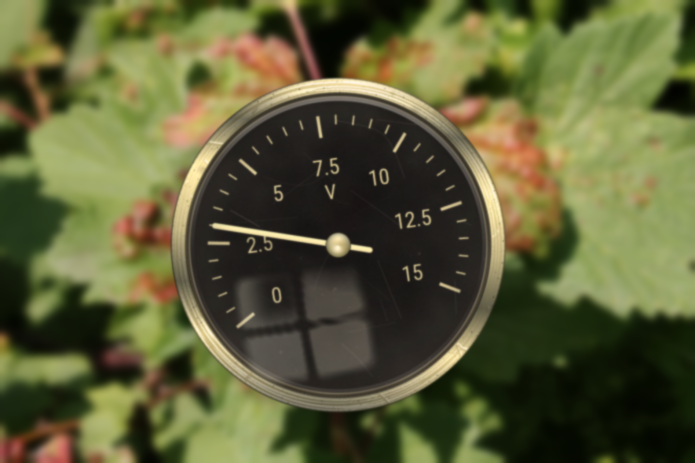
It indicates 3 V
